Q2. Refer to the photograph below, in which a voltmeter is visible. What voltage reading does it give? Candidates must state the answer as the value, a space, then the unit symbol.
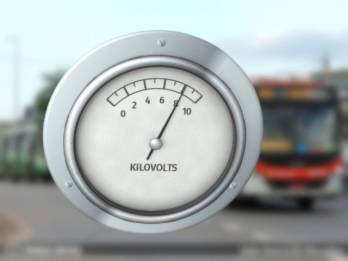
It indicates 8 kV
